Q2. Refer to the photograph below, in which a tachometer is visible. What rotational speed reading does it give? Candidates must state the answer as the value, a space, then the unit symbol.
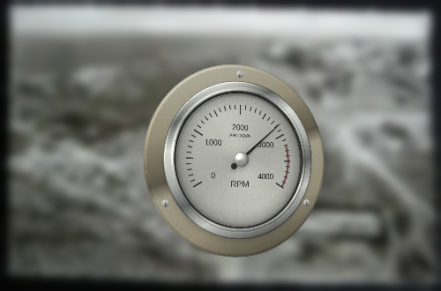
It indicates 2800 rpm
